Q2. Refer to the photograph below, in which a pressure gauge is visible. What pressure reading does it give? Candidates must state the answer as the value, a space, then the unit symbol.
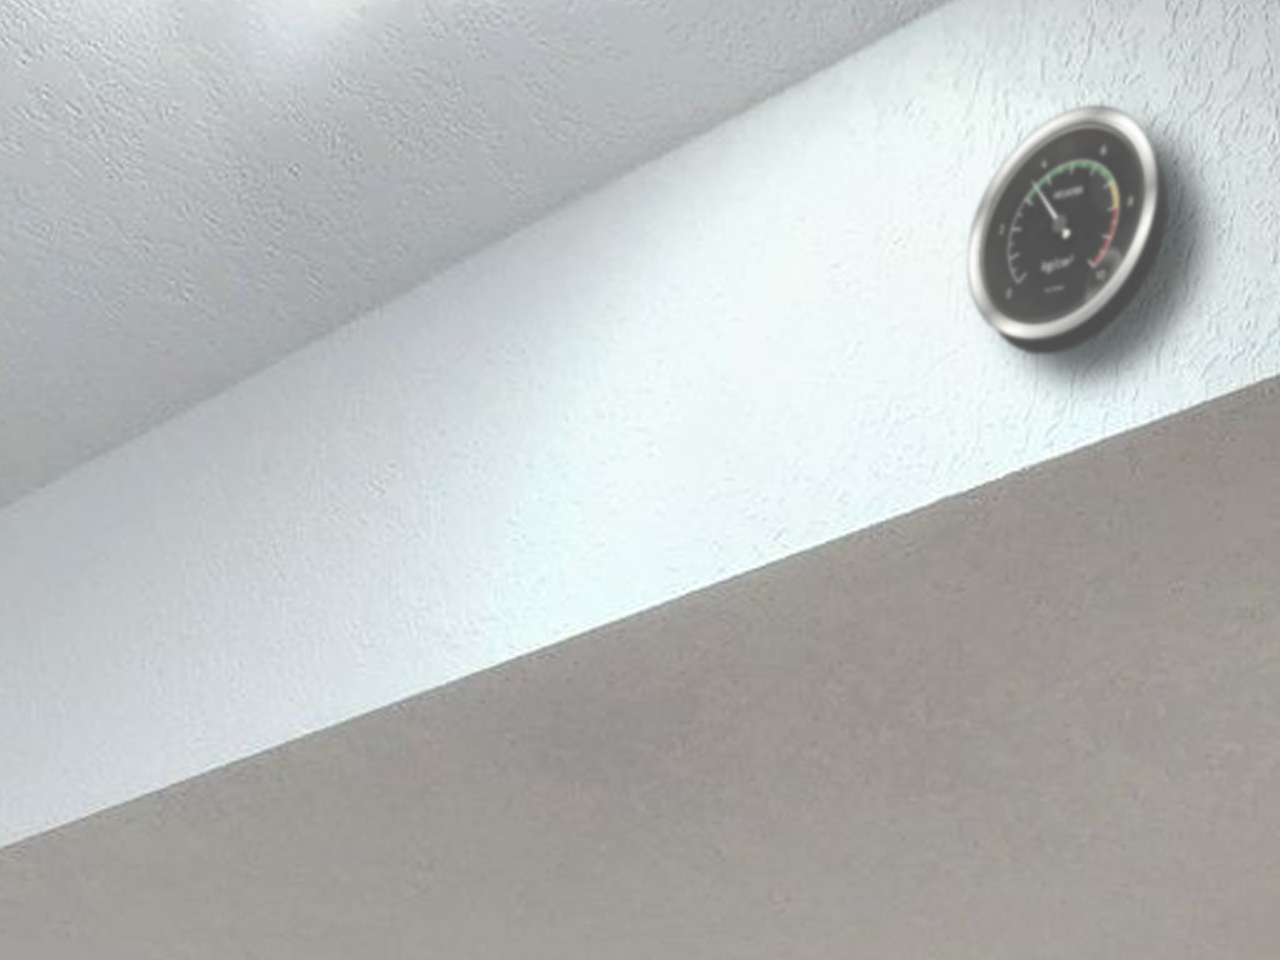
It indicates 3.5 kg/cm²
